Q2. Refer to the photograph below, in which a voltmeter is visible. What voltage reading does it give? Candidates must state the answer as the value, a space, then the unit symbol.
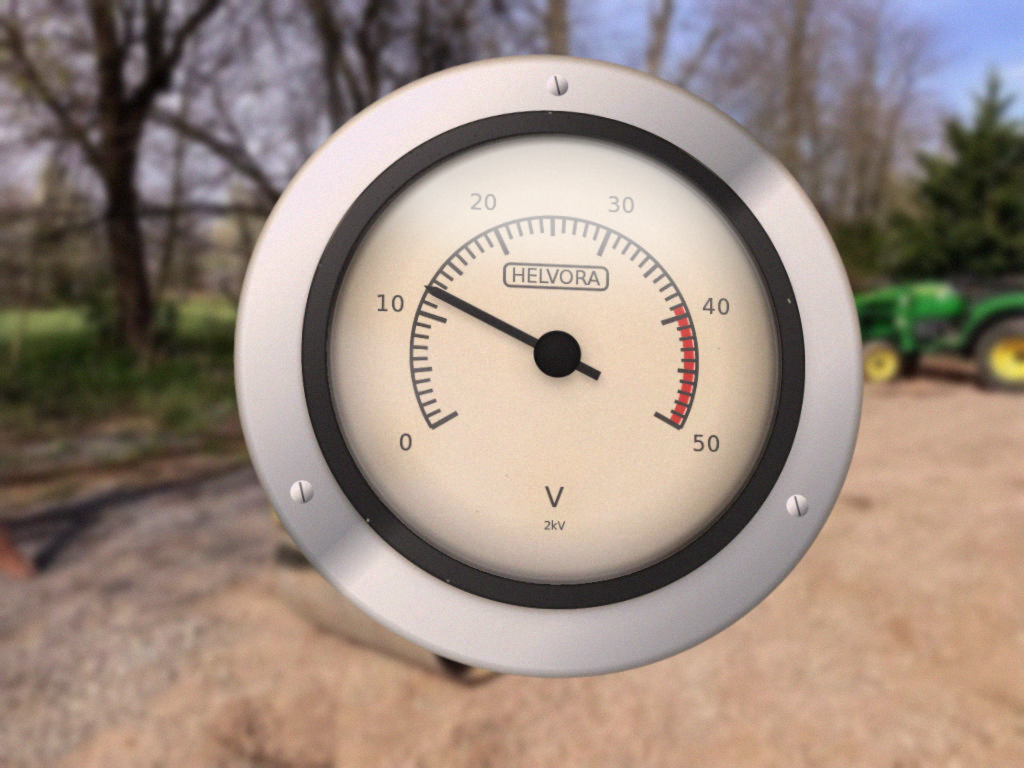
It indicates 12 V
